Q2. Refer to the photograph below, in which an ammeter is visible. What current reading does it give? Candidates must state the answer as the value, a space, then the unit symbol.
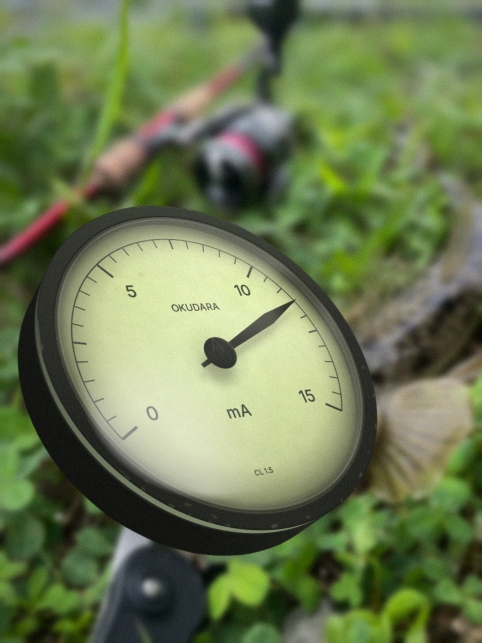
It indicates 11.5 mA
